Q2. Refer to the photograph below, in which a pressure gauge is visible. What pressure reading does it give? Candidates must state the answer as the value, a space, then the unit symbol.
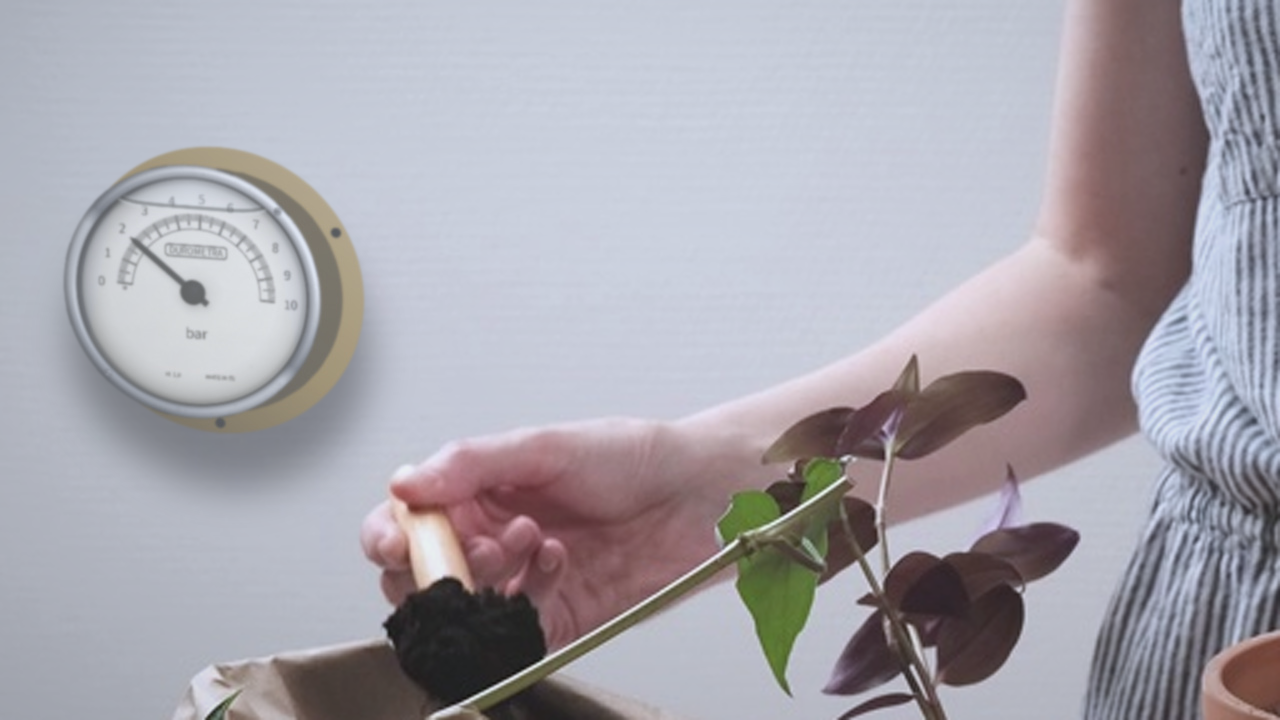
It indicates 2 bar
